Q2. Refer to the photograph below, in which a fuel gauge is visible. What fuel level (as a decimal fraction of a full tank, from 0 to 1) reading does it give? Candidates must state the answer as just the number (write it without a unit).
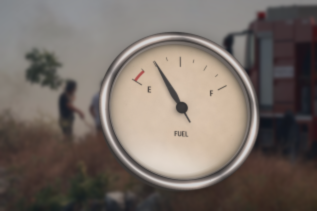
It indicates 0.25
